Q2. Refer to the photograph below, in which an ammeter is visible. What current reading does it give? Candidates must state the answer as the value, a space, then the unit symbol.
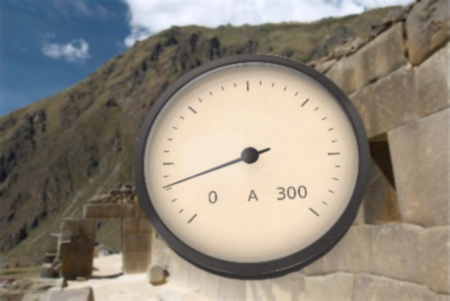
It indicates 30 A
